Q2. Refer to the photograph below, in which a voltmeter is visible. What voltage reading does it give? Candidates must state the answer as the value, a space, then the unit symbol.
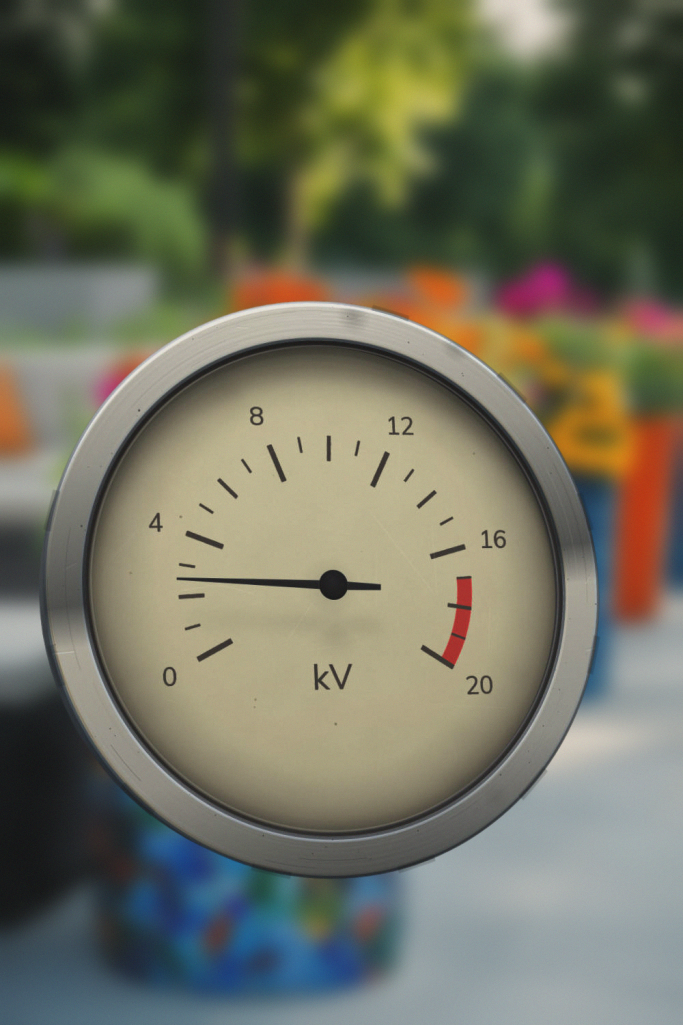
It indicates 2.5 kV
